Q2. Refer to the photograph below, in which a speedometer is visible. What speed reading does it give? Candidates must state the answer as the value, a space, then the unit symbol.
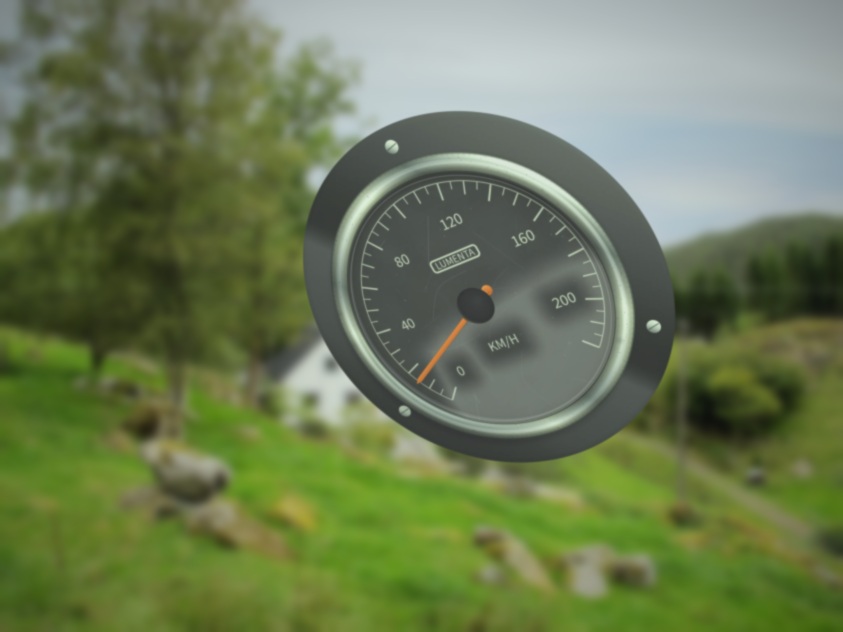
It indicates 15 km/h
